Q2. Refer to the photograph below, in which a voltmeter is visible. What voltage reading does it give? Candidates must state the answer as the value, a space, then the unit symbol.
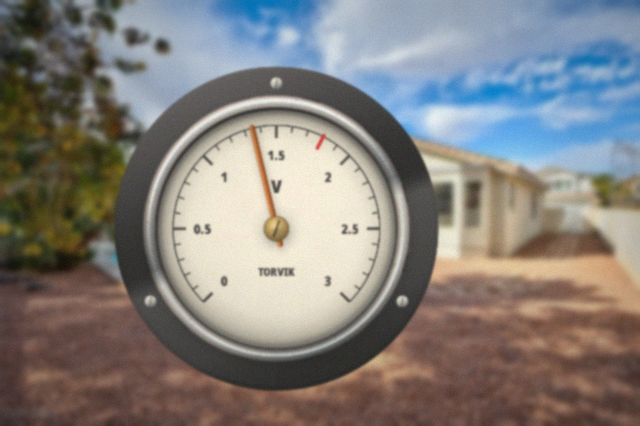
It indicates 1.35 V
